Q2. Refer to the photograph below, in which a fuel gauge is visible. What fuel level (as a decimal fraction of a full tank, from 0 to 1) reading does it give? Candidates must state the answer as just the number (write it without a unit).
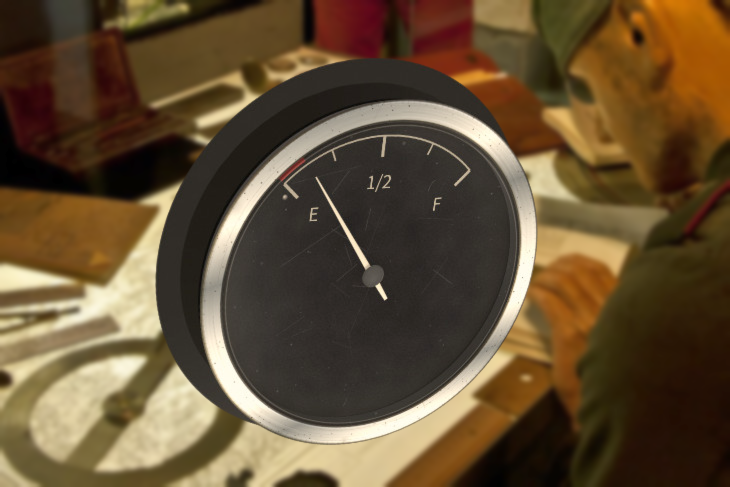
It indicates 0.125
